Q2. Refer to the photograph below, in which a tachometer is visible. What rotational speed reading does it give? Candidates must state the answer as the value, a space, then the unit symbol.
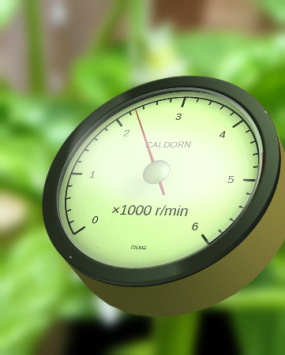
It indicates 2300 rpm
